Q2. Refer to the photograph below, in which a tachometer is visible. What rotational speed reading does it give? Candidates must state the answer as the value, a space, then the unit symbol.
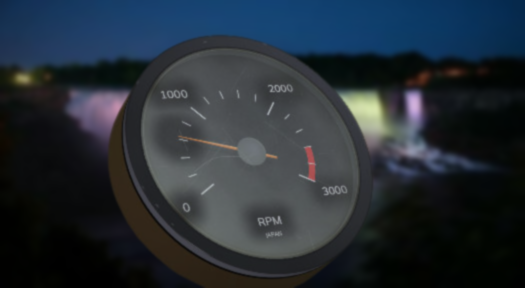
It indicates 600 rpm
